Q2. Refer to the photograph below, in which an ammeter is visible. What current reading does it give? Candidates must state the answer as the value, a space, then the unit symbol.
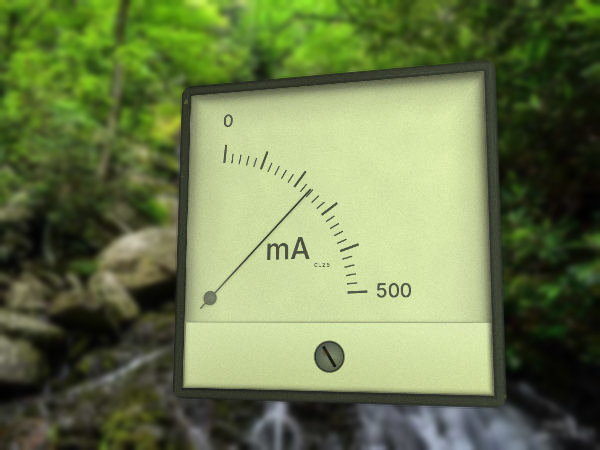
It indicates 240 mA
